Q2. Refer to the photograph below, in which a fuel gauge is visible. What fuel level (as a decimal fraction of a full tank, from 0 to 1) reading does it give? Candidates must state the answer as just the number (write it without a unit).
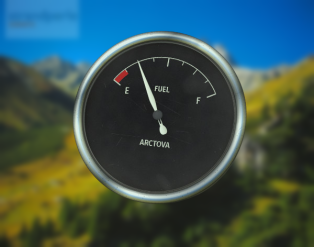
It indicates 0.25
